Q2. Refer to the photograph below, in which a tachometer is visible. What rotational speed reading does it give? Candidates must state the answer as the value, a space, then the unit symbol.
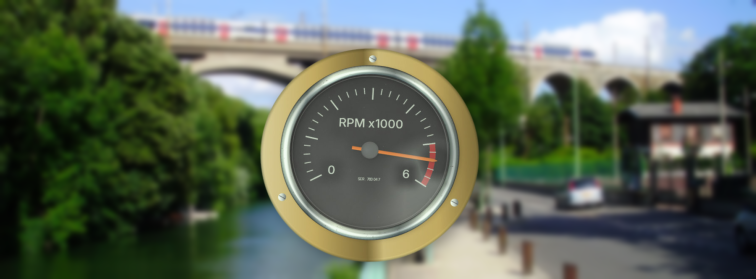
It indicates 5400 rpm
